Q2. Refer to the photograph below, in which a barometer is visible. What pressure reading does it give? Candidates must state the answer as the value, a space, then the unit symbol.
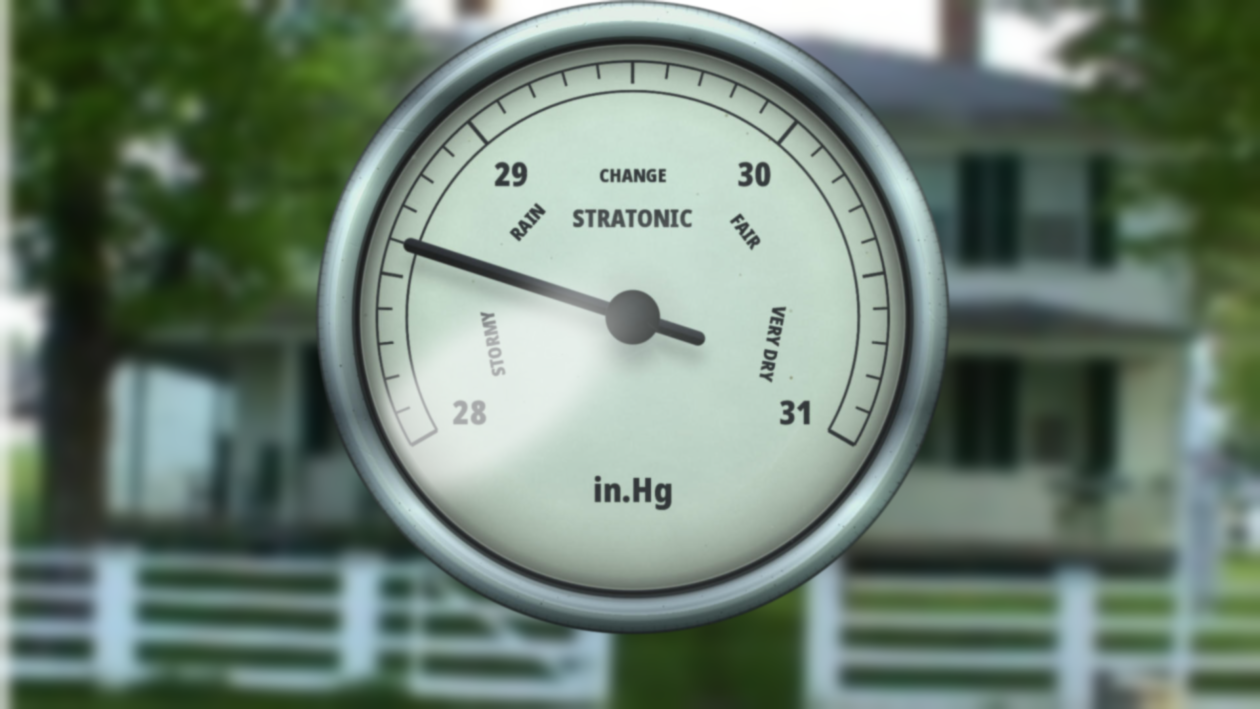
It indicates 28.6 inHg
